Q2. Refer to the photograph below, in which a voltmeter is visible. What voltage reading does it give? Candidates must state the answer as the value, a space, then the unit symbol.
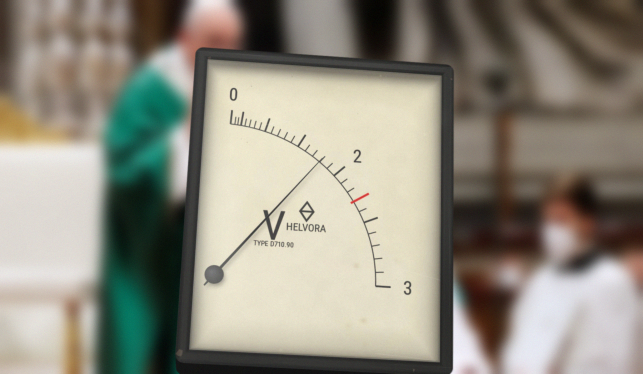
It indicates 1.8 V
